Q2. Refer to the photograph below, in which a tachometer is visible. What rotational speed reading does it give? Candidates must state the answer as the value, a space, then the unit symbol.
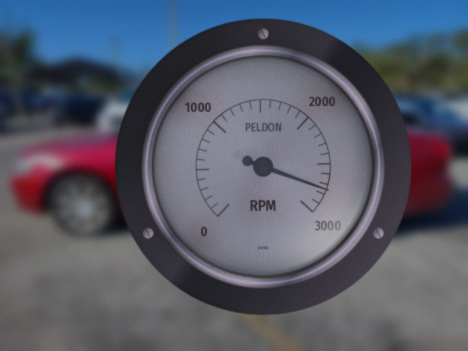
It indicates 2750 rpm
